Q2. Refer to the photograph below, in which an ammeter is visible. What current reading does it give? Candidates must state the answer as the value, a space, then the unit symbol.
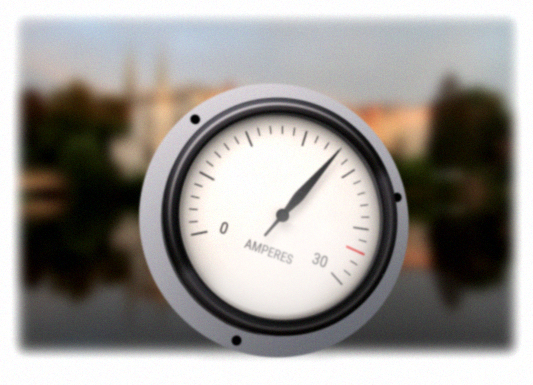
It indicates 18 A
